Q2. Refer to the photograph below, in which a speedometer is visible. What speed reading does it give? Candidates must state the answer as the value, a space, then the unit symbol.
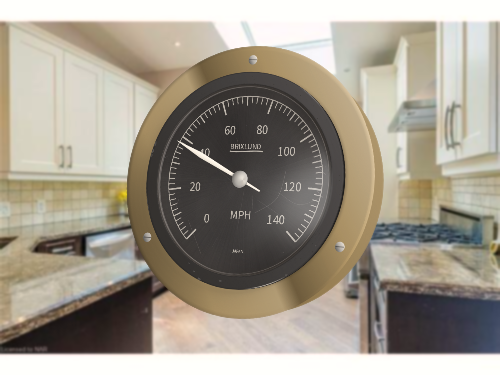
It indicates 38 mph
